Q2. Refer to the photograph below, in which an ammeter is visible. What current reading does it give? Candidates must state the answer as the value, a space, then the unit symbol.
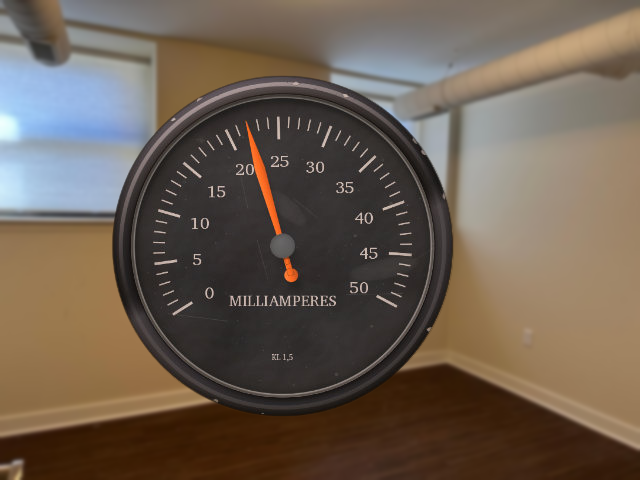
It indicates 22 mA
